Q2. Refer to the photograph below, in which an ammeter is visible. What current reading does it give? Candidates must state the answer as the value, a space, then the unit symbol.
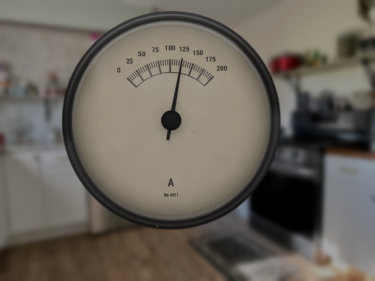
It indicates 125 A
